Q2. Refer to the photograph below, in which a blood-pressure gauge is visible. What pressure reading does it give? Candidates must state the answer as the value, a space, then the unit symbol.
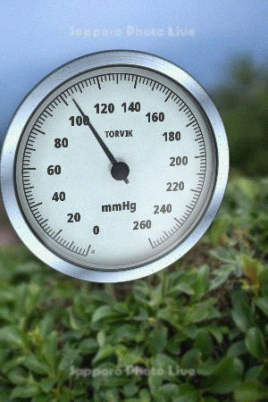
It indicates 104 mmHg
